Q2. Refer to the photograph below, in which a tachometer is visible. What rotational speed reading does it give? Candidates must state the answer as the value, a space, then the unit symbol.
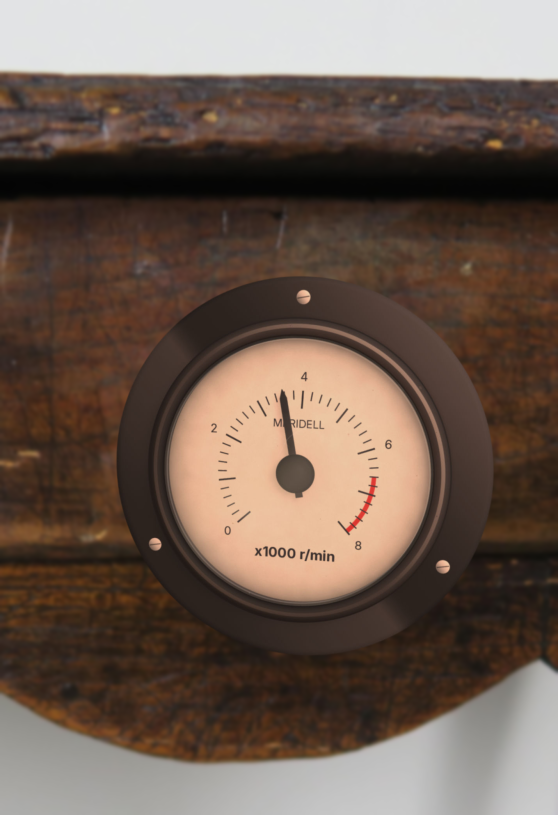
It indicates 3600 rpm
